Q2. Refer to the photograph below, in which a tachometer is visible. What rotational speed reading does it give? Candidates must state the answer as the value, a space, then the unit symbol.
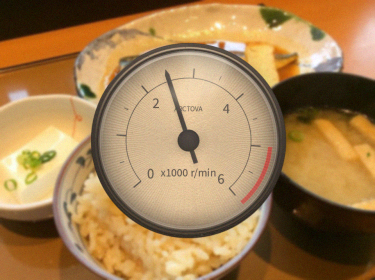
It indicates 2500 rpm
